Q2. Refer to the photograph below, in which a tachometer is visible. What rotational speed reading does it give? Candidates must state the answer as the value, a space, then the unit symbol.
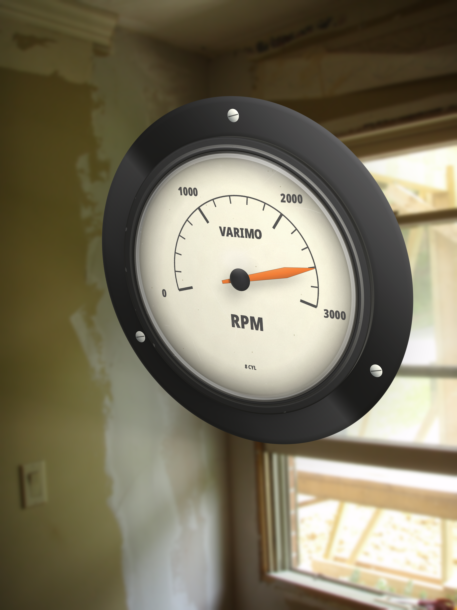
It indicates 2600 rpm
